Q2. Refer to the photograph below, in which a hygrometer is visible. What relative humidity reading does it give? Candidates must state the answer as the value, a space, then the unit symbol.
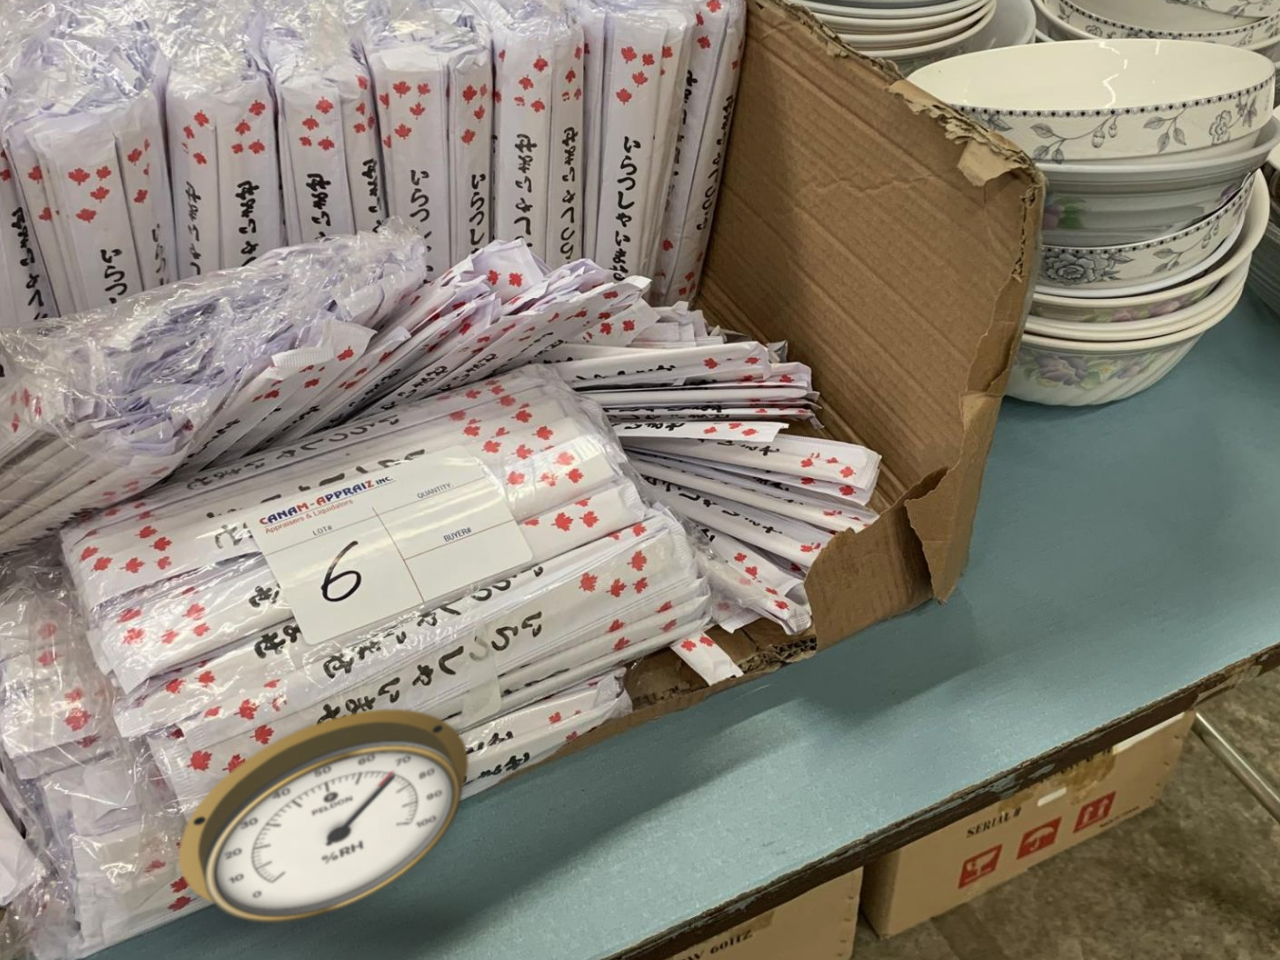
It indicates 70 %
